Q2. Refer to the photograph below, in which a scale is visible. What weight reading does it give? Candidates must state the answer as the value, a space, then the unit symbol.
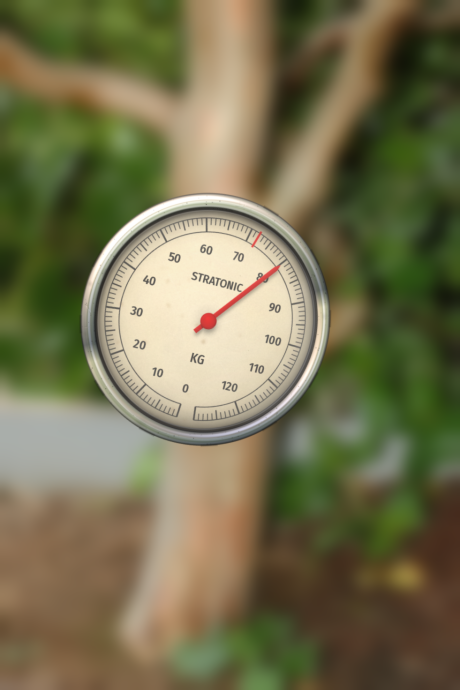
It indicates 80 kg
